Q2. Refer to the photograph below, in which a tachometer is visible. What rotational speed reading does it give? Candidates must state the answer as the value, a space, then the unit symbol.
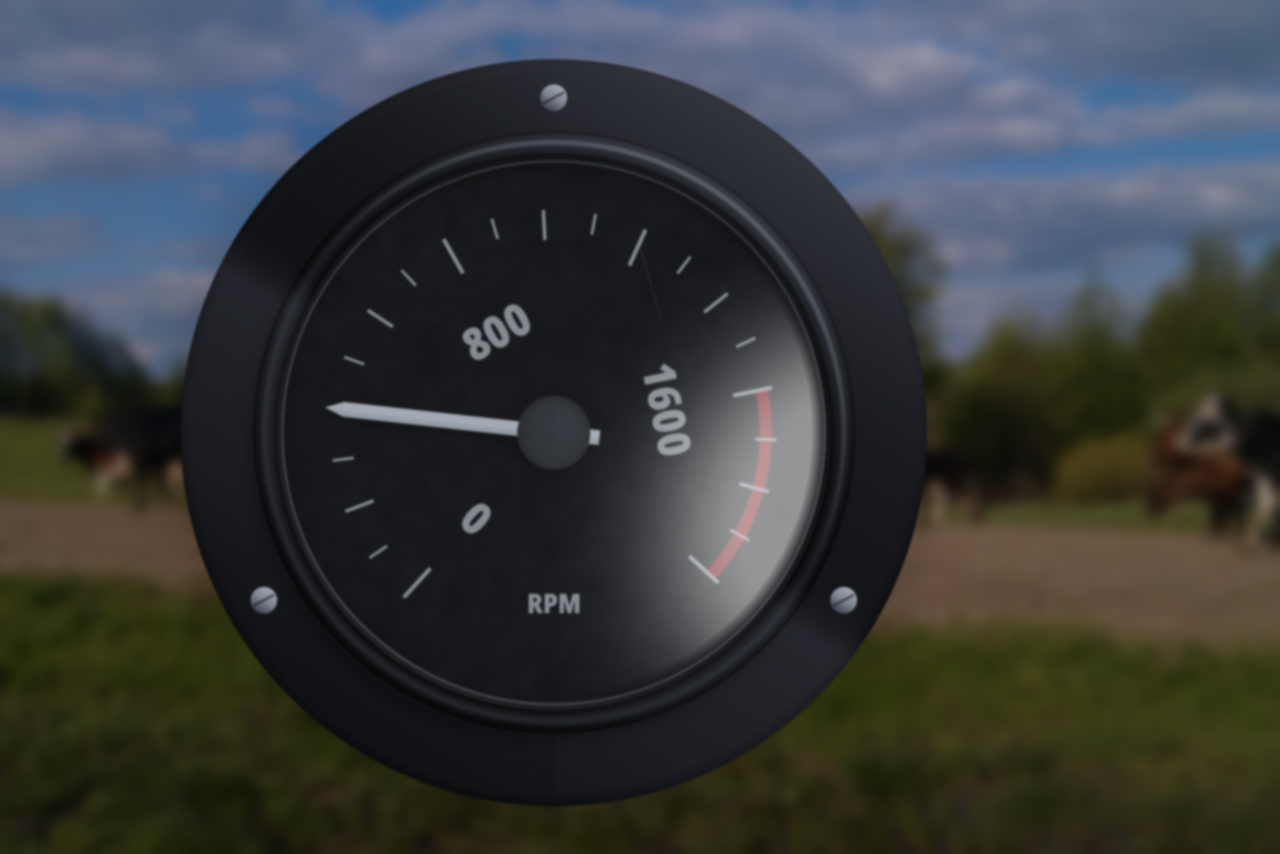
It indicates 400 rpm
